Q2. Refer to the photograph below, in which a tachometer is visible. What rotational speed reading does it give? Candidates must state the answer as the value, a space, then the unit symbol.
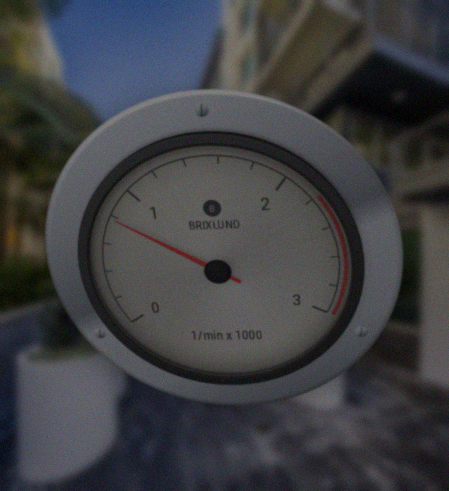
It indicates 800 rpm
